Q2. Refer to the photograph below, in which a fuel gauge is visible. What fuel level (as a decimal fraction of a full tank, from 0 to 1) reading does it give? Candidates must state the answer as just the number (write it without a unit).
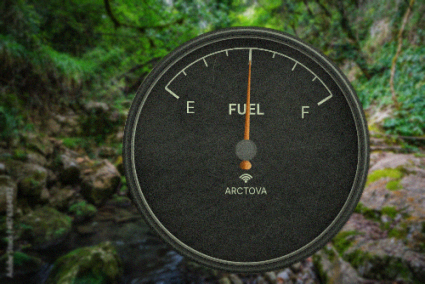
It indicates 0.5
